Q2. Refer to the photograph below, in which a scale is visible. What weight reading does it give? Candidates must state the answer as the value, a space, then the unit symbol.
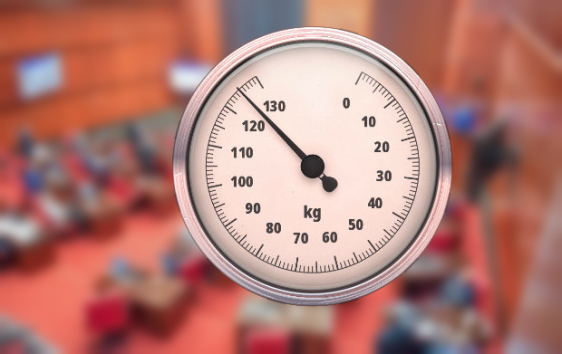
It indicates 125 kg
